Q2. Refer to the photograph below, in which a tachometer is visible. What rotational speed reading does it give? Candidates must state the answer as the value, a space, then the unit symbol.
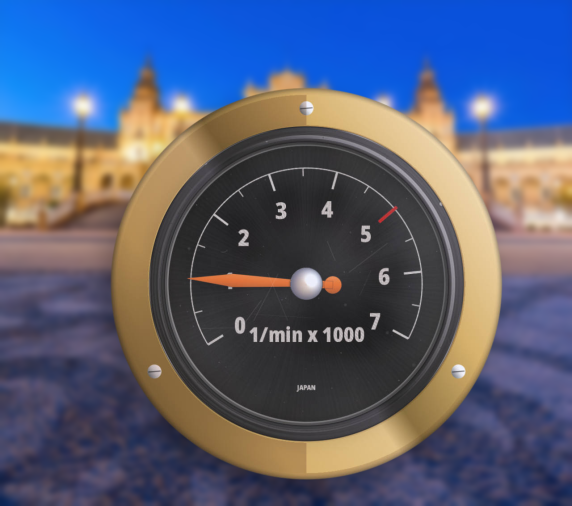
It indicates 1000 rpm
